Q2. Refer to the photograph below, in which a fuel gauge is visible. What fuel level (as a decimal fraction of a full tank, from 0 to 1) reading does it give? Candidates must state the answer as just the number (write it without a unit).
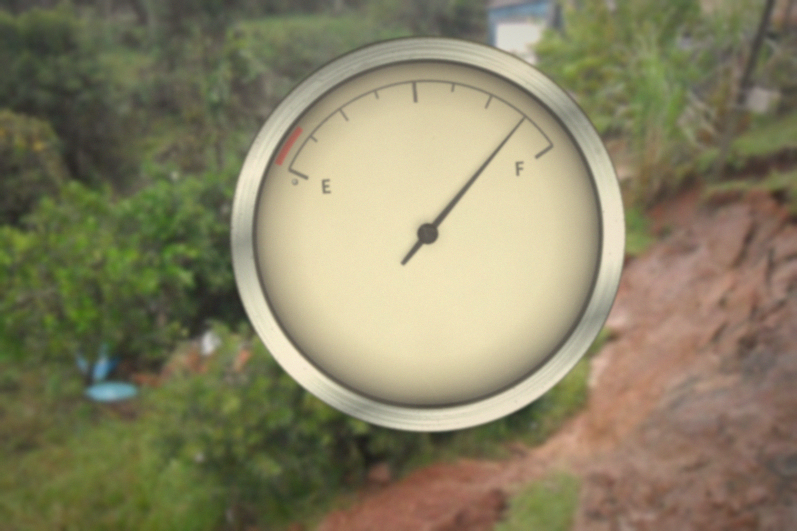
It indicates 0.875
